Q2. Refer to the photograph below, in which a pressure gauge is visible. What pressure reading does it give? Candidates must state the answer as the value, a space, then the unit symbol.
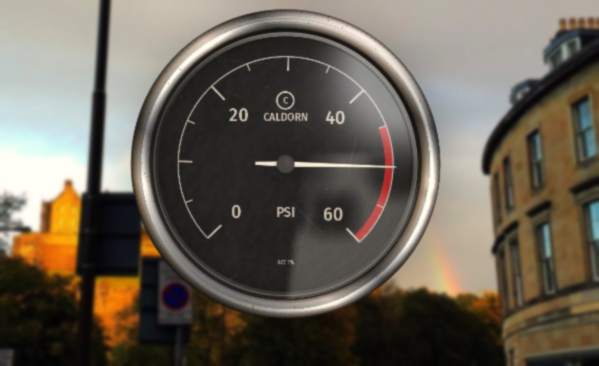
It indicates 50 psi
